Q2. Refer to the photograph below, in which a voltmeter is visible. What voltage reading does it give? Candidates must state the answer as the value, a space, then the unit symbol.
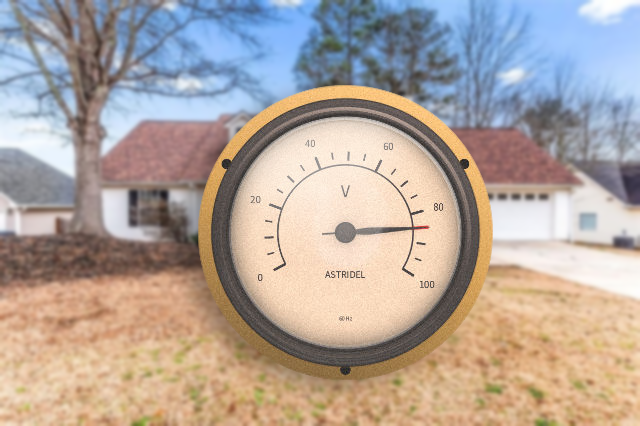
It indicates 85 V
